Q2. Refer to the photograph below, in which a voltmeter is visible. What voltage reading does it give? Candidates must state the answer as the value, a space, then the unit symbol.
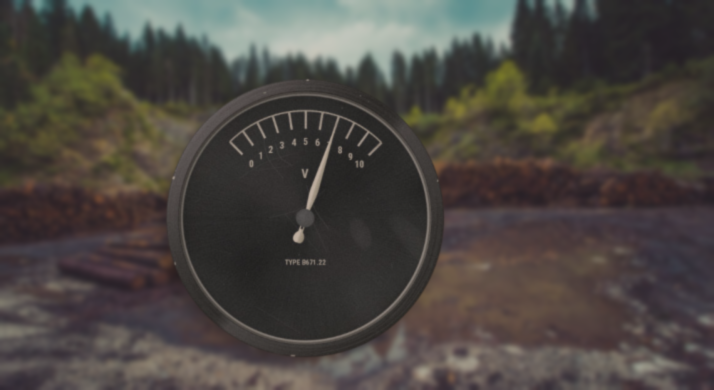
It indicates 7 V
